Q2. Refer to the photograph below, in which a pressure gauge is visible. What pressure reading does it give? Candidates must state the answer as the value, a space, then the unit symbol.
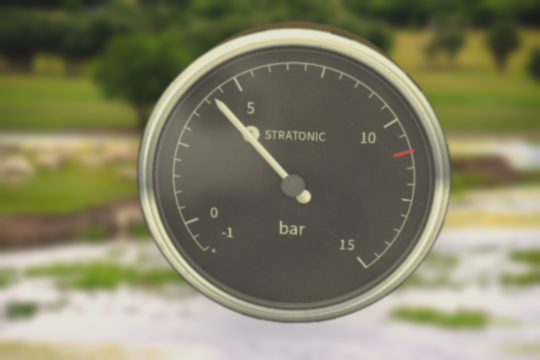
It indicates 4.25 bar
